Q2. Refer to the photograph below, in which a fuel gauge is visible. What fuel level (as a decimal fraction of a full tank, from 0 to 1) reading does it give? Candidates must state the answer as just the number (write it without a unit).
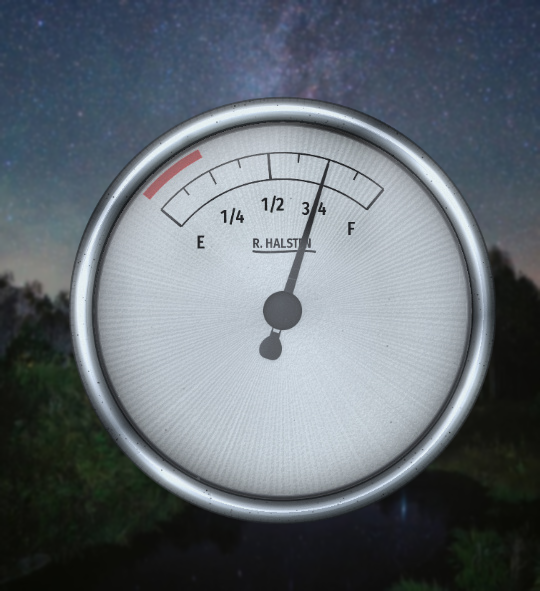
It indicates 0.75
